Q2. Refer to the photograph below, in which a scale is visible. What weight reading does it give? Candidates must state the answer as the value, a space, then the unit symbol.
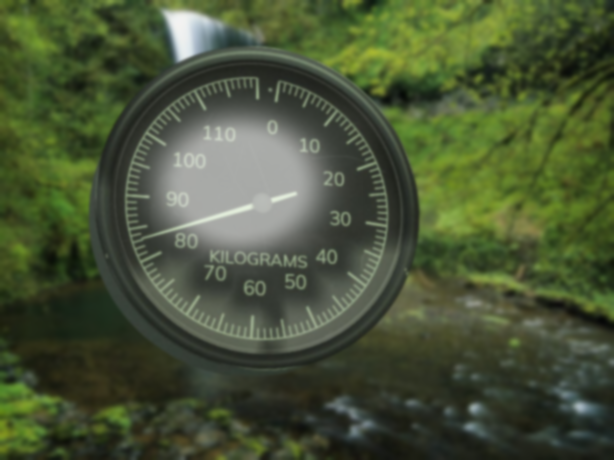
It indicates 83 kg
